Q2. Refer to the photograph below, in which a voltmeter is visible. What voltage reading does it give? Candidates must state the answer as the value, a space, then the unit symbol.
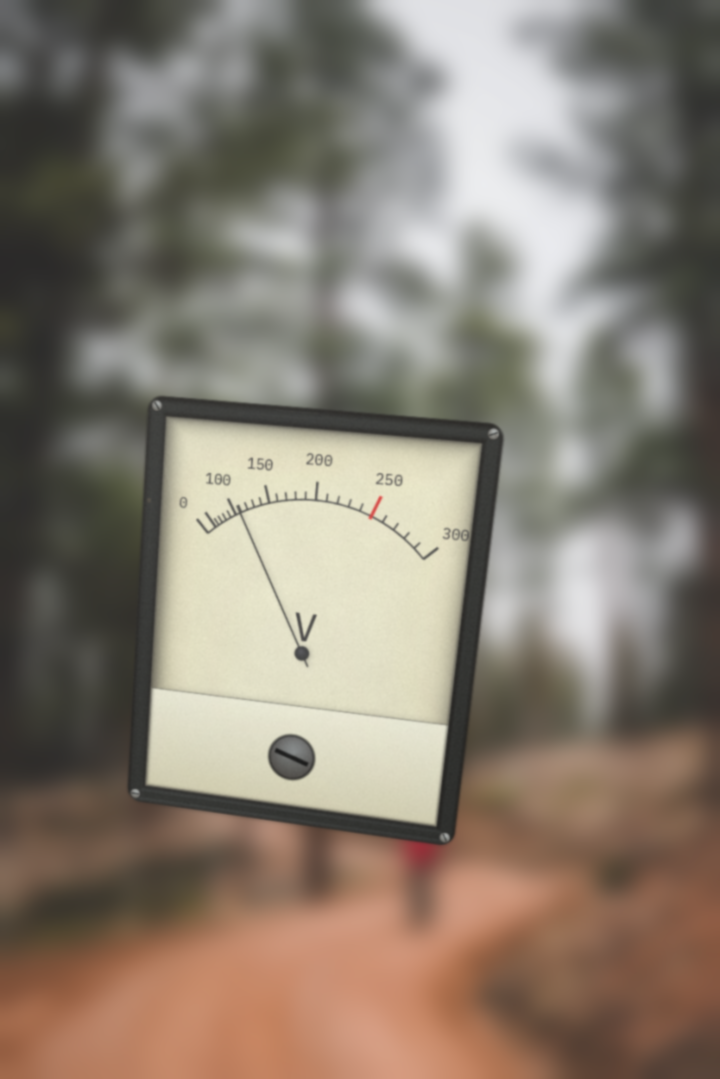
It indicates 110 V
